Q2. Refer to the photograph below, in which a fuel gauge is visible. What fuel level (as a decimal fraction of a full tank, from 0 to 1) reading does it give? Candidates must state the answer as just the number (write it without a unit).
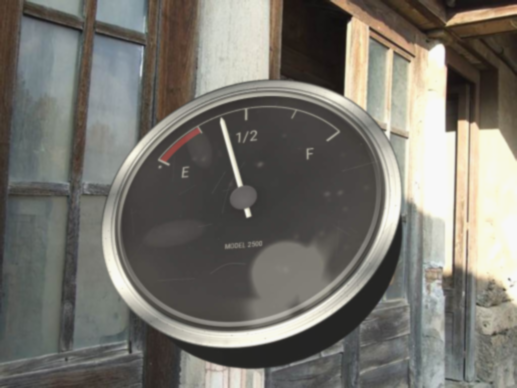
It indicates 0.375
